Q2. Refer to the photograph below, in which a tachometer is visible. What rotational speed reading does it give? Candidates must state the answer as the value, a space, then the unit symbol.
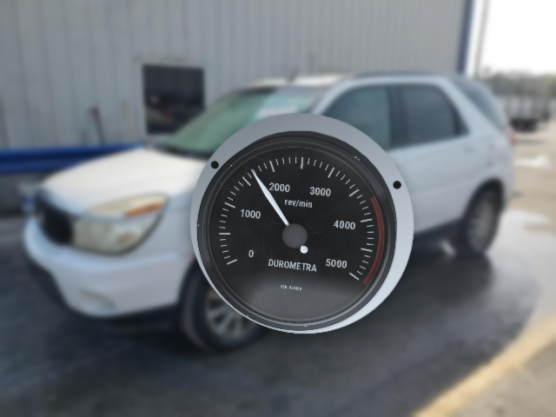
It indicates 1700 rpm
